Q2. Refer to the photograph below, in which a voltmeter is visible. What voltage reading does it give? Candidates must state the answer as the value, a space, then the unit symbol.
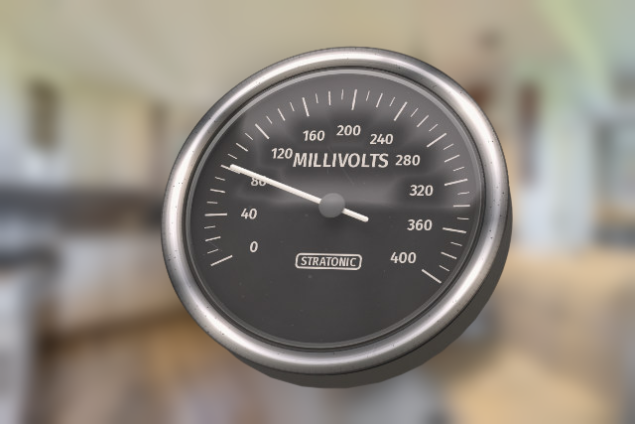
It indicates 80 mV
